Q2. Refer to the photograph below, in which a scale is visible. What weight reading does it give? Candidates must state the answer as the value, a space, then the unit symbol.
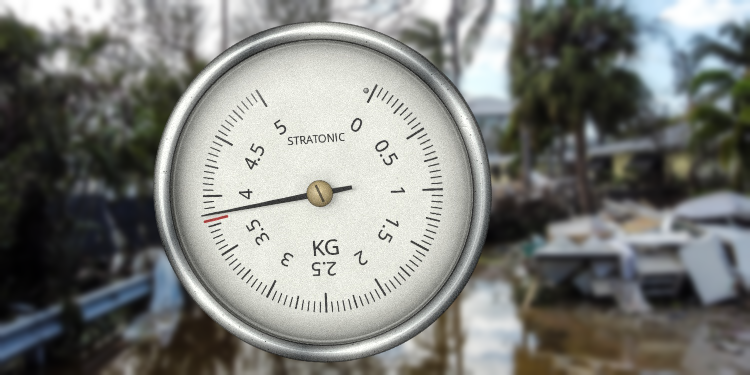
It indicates 3.85 kg
